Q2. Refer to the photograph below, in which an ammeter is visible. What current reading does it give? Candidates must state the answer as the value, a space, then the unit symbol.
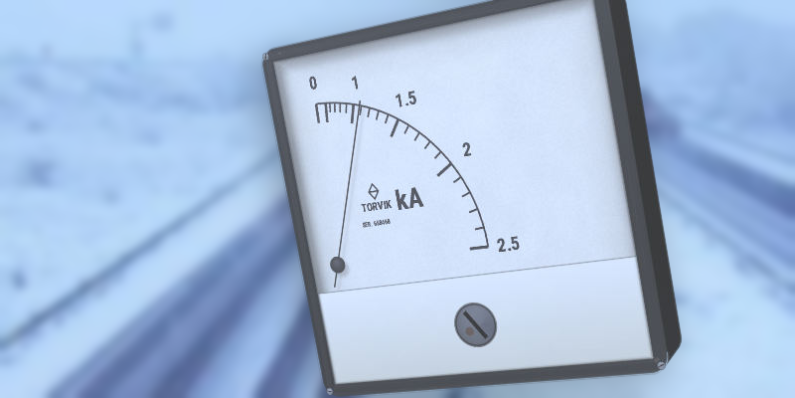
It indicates 1.1 kA
